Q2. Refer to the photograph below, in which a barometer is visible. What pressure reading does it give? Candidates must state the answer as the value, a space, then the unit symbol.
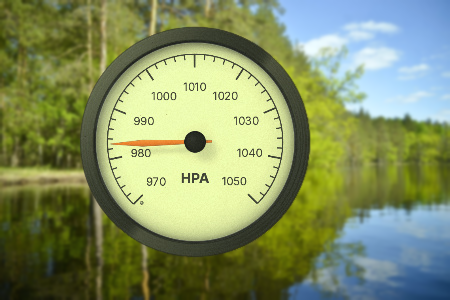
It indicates 983 hPa
